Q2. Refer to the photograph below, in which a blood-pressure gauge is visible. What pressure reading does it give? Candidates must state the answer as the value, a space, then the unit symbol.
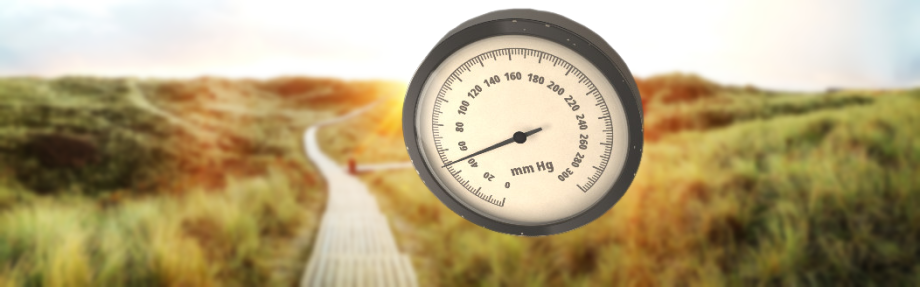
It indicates 50 mmHg
